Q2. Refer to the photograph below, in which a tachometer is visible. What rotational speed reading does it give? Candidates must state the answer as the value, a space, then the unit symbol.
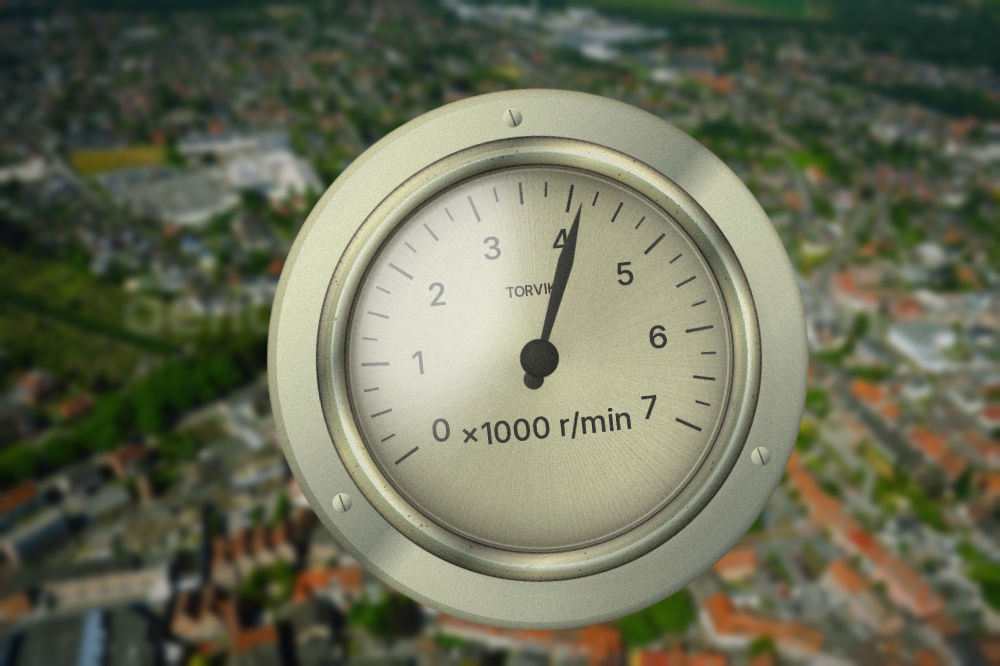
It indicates 4125 rpm
